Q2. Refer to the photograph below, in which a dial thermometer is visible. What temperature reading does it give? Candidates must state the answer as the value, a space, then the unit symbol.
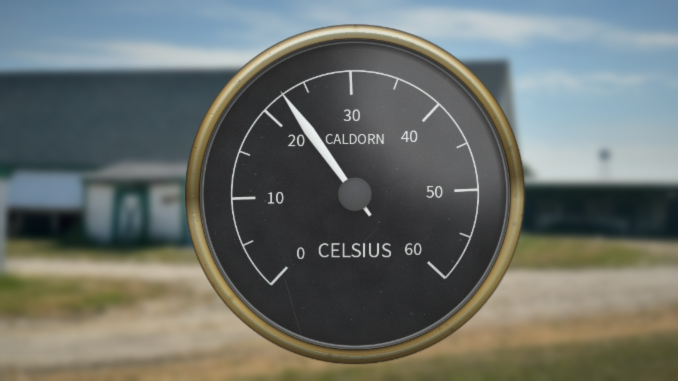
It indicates 22.5 °C
